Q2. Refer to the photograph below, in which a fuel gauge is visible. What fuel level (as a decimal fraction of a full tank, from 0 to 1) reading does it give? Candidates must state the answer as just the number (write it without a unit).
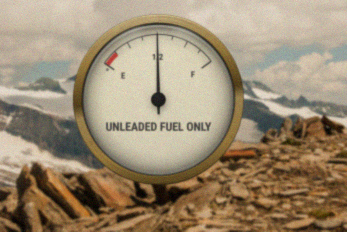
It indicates 0.5
